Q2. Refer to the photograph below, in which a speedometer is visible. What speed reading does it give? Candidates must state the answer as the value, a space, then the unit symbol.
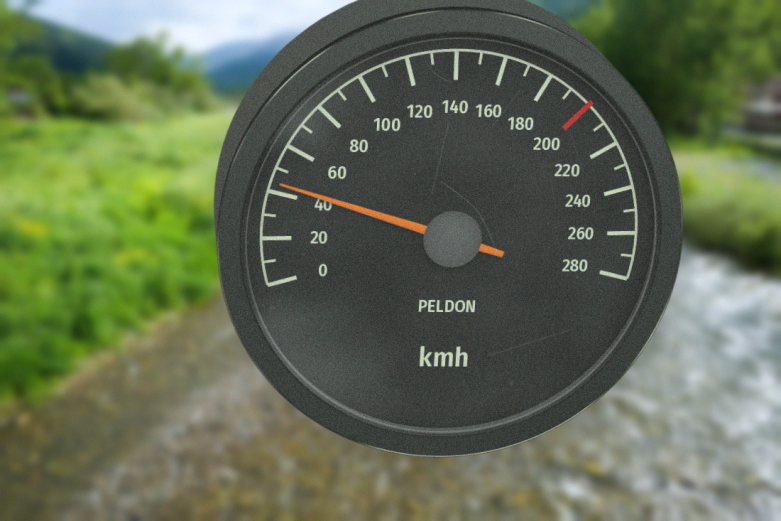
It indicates 45 km/h
